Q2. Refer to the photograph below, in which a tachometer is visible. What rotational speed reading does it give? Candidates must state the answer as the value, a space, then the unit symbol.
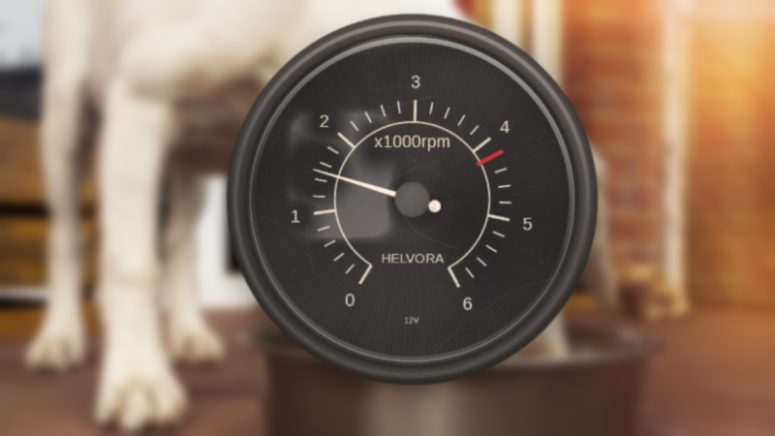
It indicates 1500 rpm
